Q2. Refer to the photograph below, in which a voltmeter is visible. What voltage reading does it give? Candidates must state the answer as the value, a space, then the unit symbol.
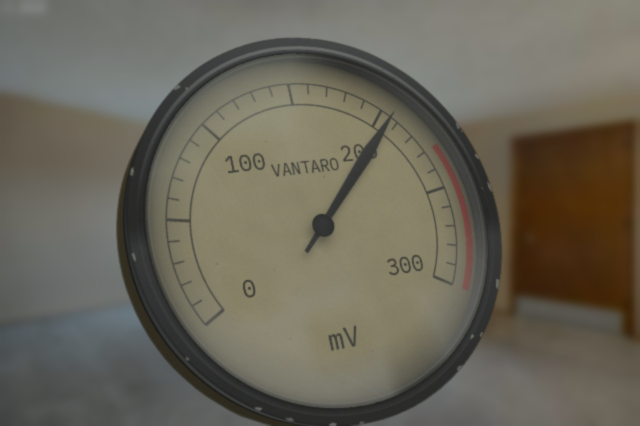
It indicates 205 mV
